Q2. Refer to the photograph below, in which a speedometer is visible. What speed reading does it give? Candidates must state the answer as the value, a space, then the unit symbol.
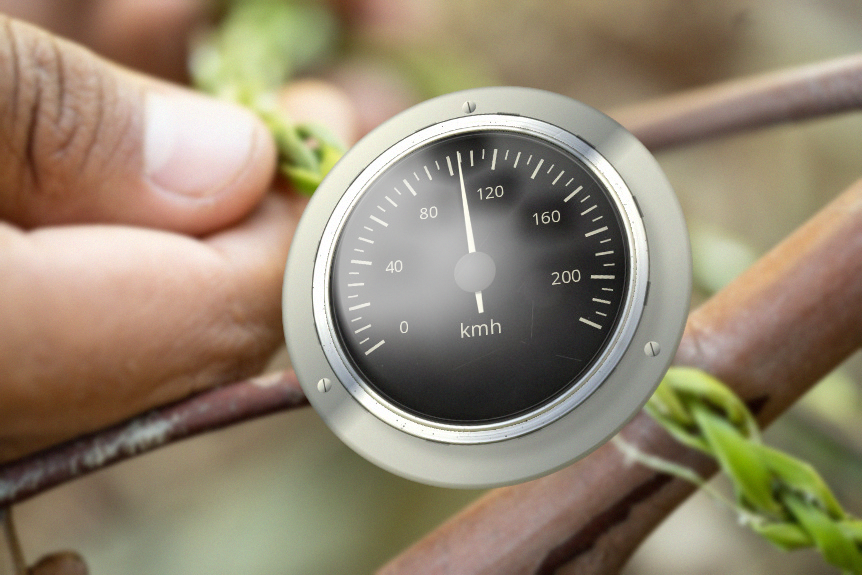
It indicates 105 km/h
